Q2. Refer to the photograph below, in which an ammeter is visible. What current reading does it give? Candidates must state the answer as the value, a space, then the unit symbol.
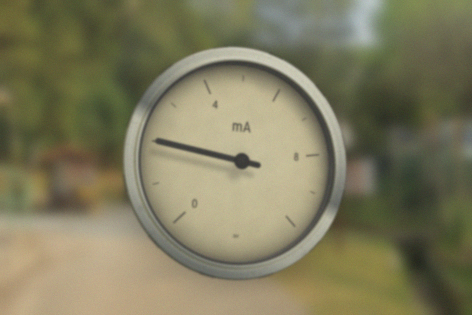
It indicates 2 mA
